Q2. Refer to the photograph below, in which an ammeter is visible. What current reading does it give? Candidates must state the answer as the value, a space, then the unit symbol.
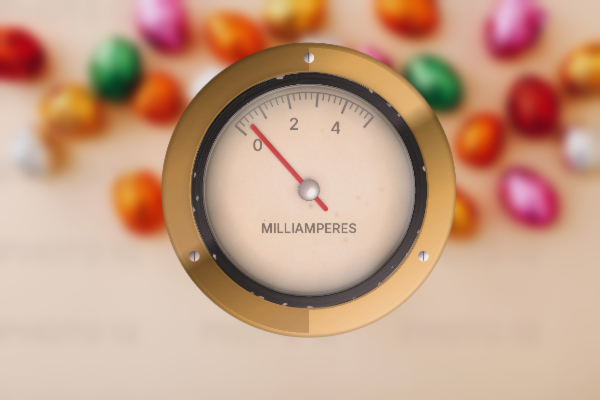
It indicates 0.4 mA
